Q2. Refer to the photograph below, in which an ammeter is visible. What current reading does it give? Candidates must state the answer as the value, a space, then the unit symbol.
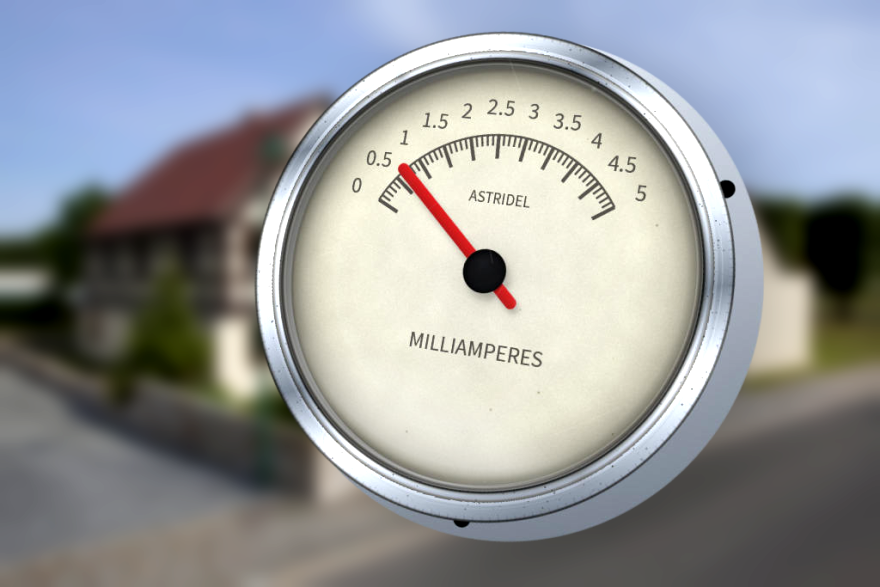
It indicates 0.7 mA
